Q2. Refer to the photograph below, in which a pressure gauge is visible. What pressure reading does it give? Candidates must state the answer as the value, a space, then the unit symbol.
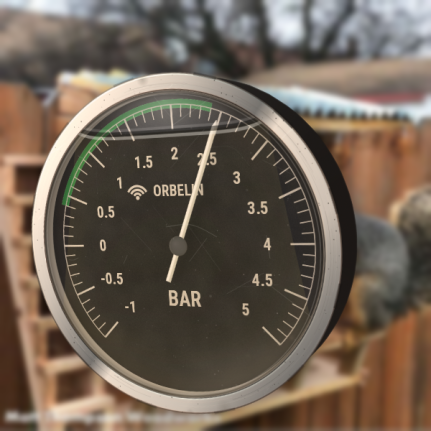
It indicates 2.5 bar
